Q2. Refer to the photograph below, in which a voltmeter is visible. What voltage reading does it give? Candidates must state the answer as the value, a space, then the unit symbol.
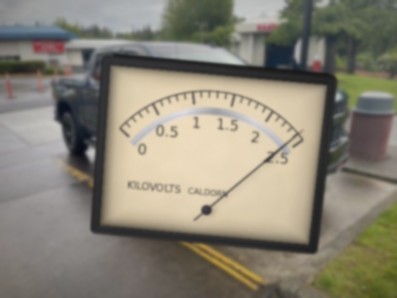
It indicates 2.4 kV
